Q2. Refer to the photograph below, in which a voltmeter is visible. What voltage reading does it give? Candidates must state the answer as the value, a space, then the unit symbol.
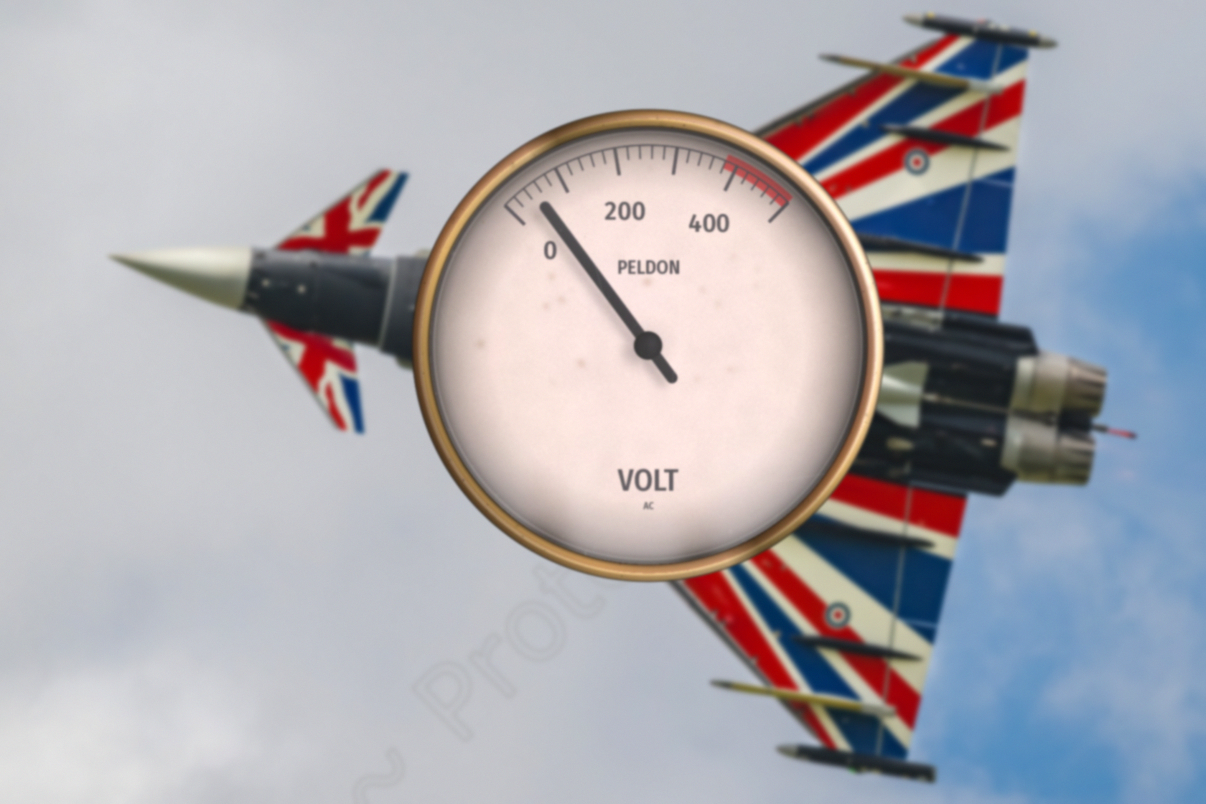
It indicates 50 V
